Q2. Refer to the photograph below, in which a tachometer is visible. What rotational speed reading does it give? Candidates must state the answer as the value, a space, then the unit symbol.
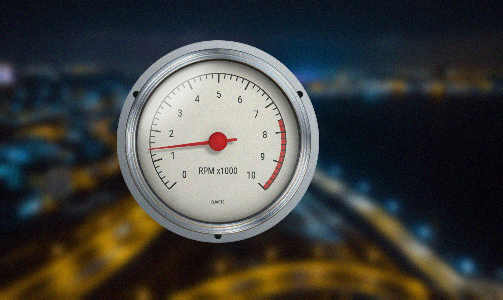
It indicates 1400 rpm
